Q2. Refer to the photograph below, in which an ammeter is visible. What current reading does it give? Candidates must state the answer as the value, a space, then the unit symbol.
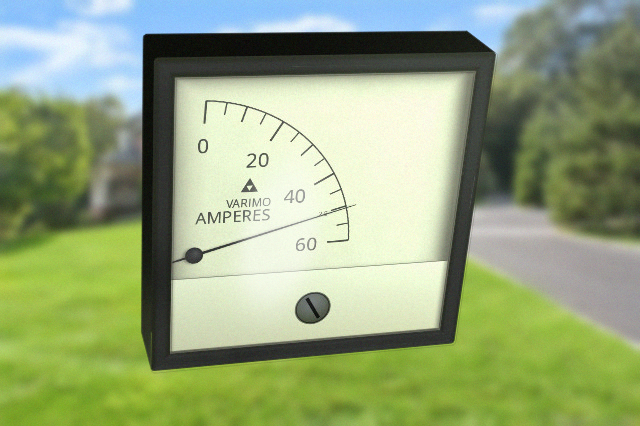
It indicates 50 A
